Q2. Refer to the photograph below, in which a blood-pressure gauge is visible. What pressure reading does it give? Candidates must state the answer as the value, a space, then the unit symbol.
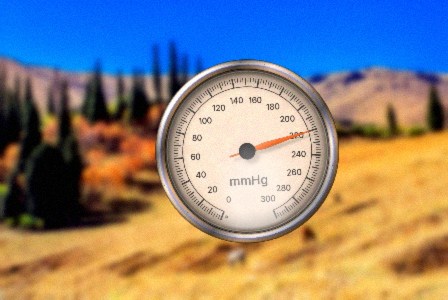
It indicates 220 mmHg
